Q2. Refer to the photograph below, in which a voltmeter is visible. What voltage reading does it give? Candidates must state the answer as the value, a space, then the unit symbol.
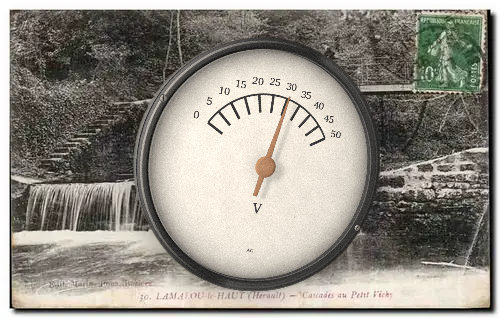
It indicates 30 V
